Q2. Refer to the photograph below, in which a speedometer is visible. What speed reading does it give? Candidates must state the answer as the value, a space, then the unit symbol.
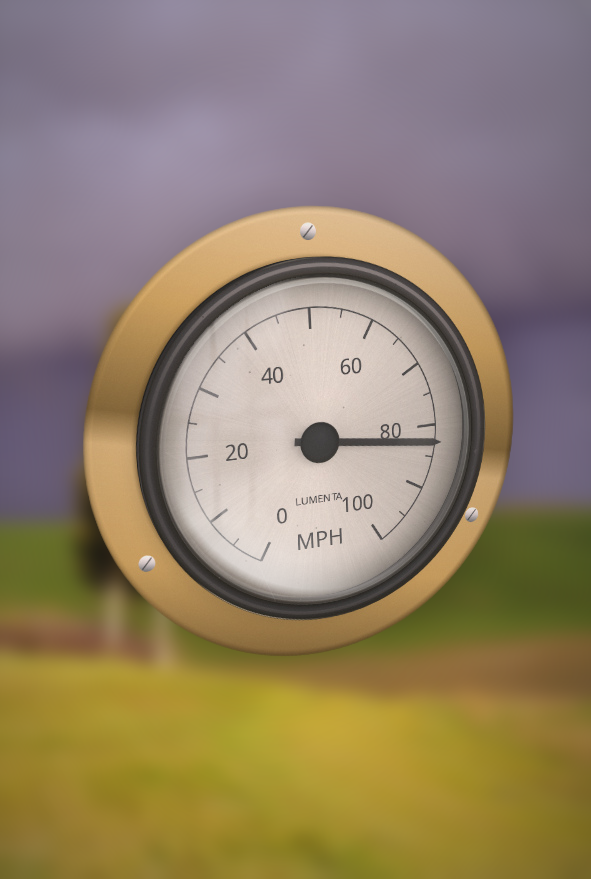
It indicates 82.5 mph
